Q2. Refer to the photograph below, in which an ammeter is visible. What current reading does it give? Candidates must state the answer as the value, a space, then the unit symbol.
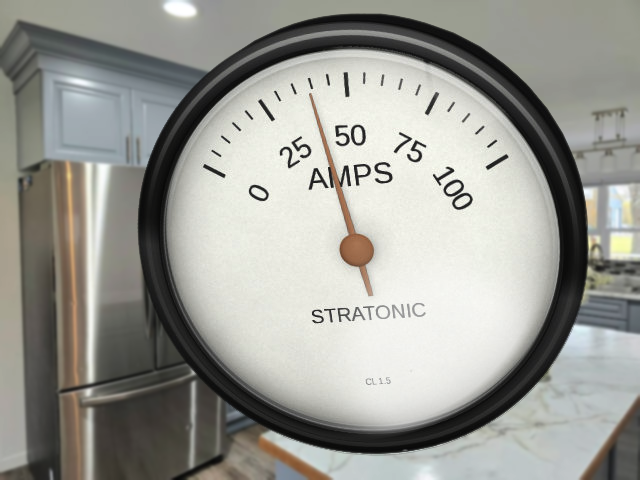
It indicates 40 A
